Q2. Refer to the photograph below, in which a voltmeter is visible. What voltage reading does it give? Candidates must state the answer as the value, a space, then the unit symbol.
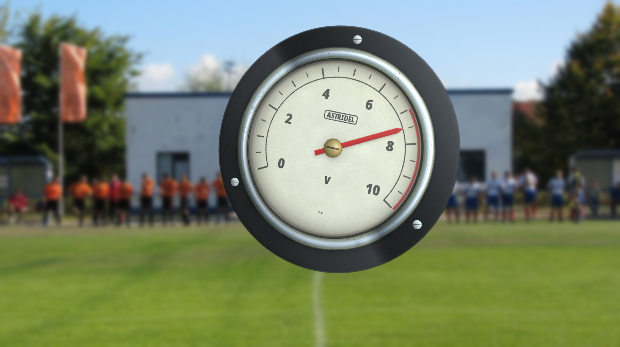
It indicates 7.5 V
